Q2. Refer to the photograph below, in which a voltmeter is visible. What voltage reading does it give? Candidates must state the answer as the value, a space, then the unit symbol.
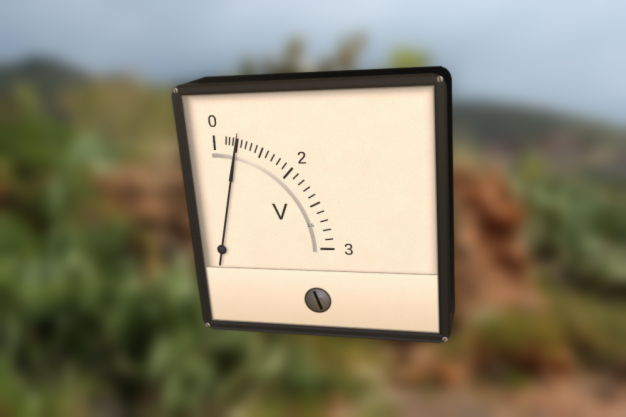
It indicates 1 V
